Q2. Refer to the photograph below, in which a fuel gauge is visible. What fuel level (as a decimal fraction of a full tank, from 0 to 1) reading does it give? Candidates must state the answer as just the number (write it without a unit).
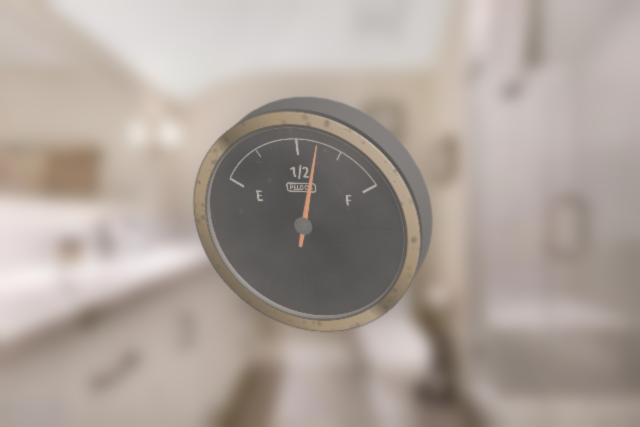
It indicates 0.625
